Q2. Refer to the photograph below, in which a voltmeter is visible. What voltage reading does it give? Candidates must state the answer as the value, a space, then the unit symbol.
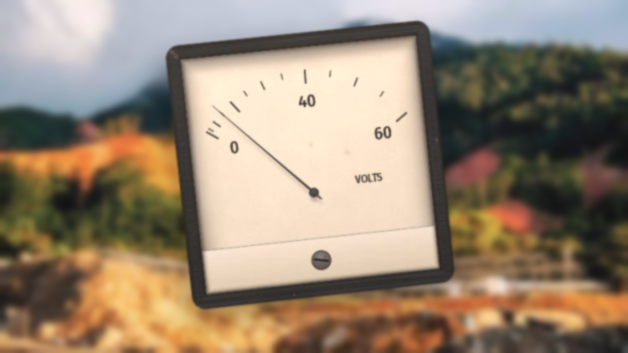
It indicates 15 V
